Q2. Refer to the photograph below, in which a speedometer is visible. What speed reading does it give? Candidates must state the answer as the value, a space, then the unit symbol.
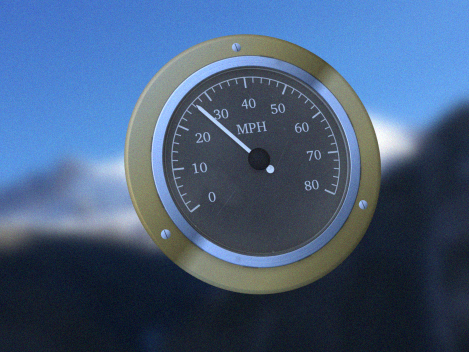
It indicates 26 mph
